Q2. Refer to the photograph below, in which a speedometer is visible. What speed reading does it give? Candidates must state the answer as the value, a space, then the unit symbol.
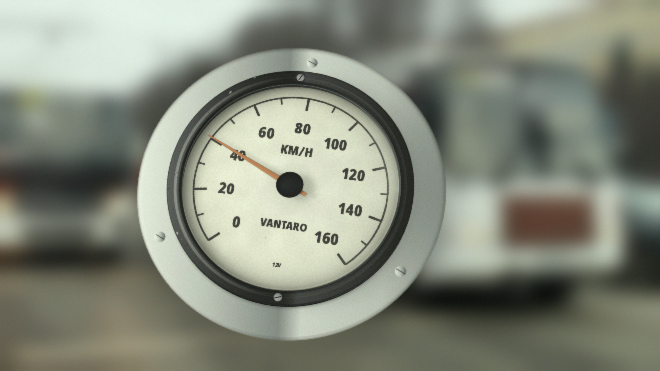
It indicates 40 km/h
